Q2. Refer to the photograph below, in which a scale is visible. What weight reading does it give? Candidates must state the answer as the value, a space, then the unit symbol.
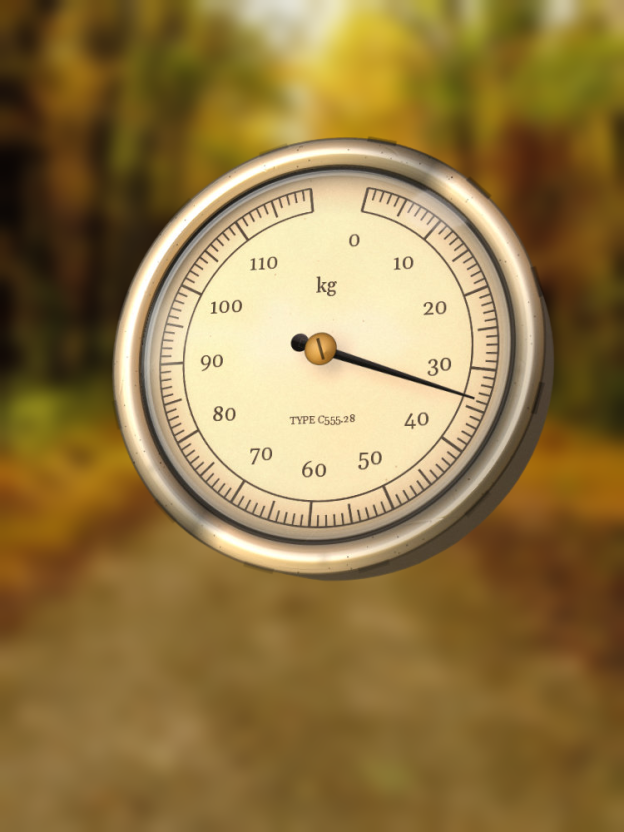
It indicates 34 kg
